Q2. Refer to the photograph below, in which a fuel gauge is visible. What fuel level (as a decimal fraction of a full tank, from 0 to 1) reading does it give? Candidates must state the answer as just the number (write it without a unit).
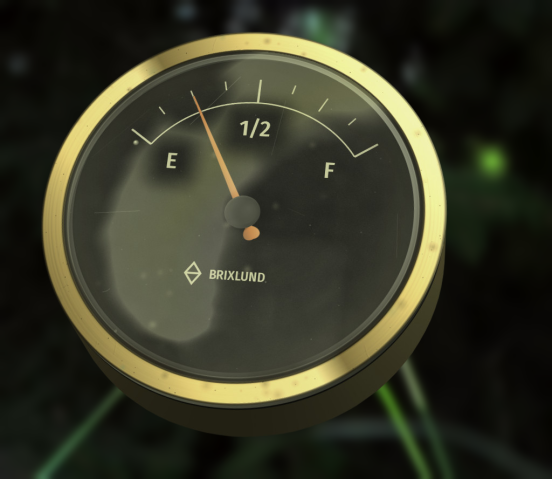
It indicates 0.25
